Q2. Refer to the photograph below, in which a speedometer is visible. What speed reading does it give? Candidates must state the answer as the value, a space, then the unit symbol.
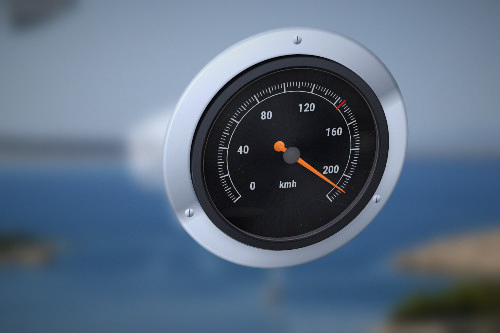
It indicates 210 km/h
